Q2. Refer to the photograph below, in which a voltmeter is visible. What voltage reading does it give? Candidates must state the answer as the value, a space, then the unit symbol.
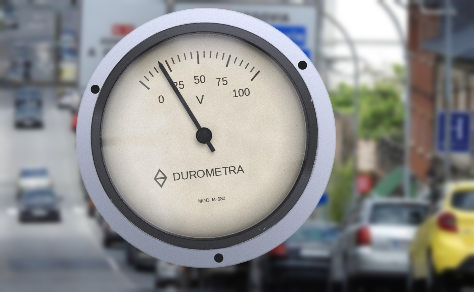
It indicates 20 V
